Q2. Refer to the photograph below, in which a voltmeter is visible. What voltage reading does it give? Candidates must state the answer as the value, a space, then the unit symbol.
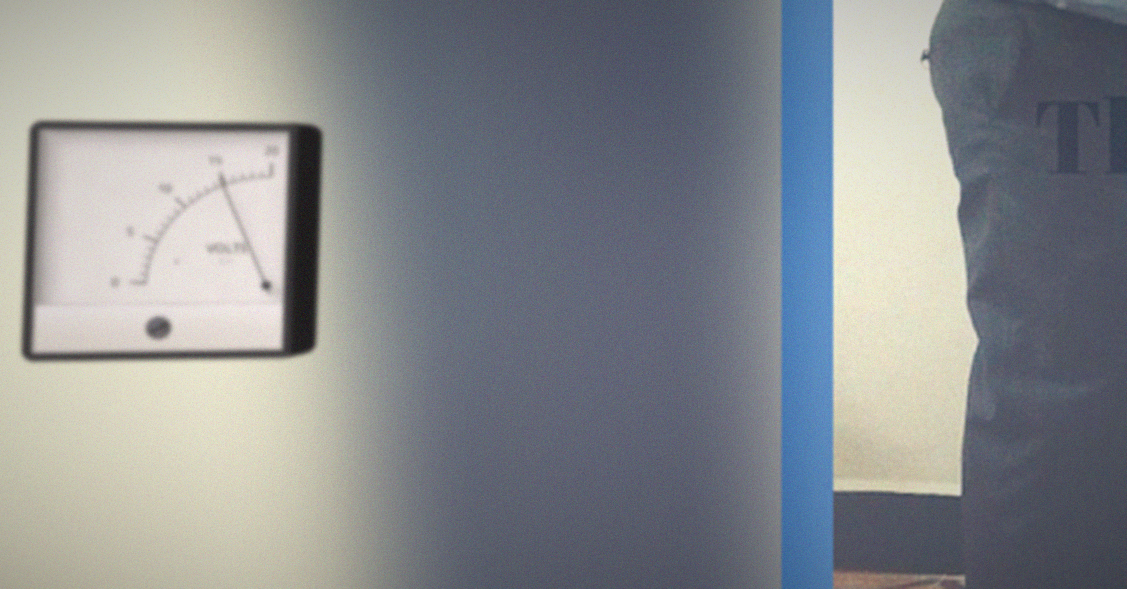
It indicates 15 V
